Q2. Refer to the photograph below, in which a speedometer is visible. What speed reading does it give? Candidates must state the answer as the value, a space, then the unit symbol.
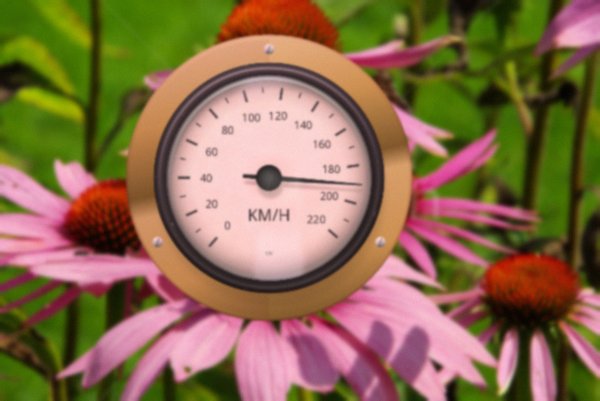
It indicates 190 km/h
